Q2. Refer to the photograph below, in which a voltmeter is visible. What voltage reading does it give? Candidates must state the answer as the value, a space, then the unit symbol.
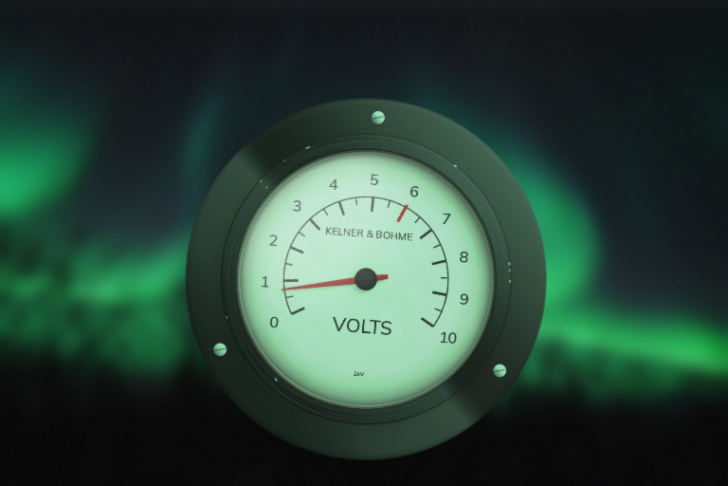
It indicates 0.75 V
